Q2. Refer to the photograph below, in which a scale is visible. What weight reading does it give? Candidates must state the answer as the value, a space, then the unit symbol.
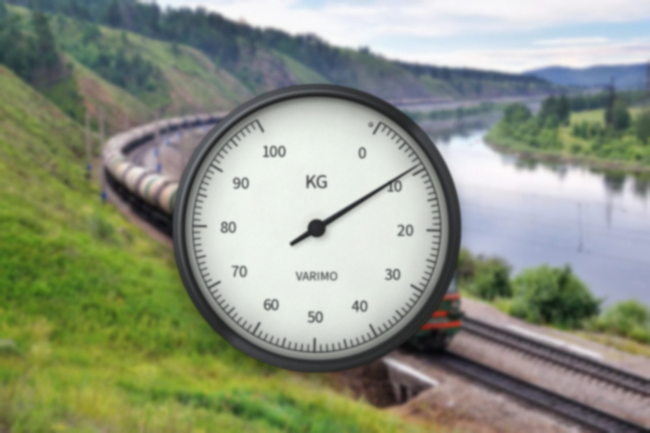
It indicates 9 kg
